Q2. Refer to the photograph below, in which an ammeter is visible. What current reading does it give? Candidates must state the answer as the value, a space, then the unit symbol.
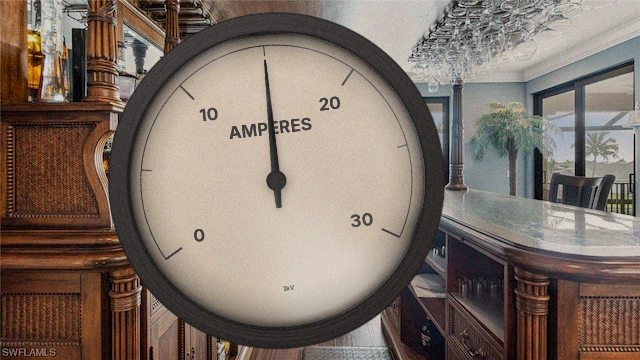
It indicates 15 A
